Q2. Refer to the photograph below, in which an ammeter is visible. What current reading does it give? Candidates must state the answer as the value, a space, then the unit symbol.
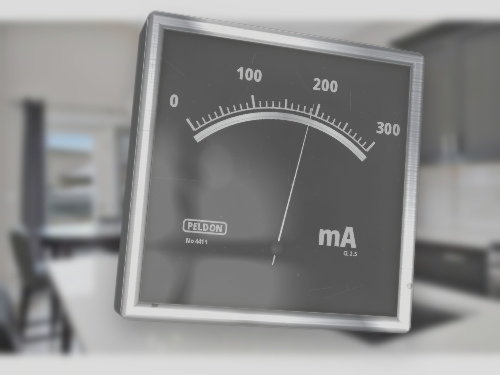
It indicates 190 mA
